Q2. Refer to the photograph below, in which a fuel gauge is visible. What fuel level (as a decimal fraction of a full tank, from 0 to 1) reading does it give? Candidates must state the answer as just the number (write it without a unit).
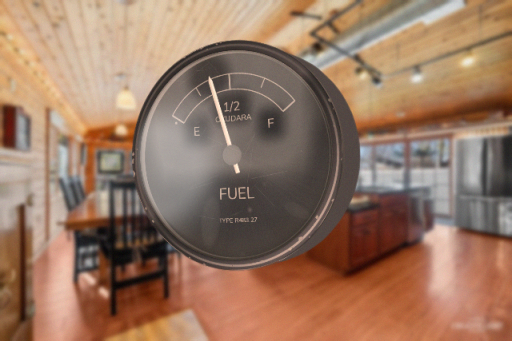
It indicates 0.375
